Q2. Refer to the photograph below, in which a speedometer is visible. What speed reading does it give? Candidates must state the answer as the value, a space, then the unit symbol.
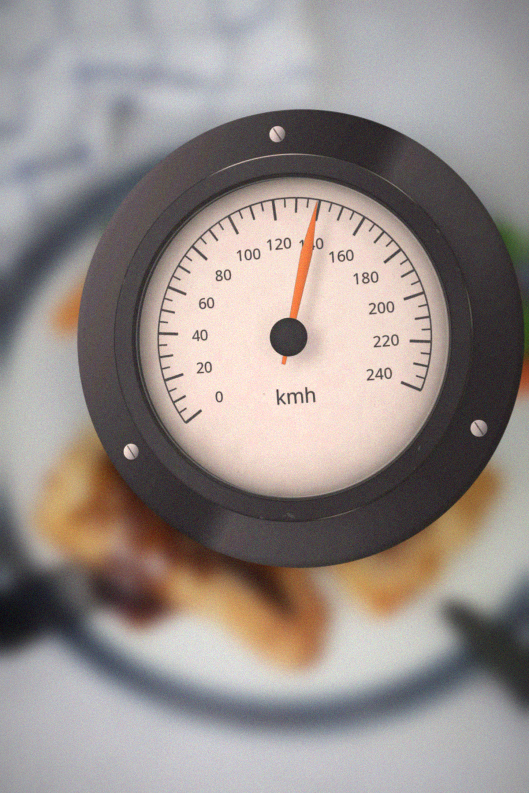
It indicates 140 km/h
